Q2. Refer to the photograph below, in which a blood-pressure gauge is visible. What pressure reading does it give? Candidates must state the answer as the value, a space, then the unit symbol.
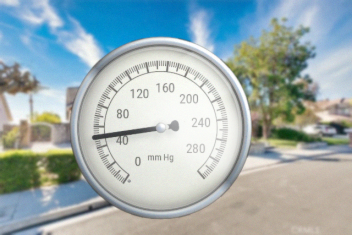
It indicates 50 mmHg
